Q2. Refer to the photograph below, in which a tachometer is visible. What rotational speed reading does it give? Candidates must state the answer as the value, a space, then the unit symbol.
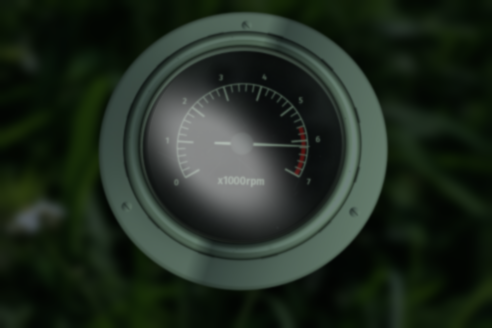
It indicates 6200 rpm
